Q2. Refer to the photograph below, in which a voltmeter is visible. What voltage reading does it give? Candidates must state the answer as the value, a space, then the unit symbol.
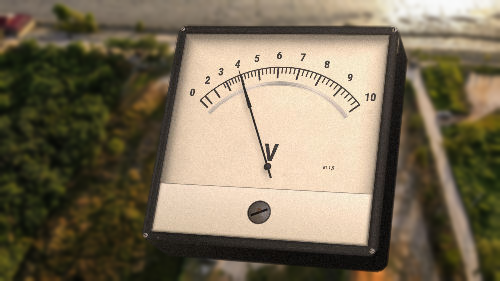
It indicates 4 V
